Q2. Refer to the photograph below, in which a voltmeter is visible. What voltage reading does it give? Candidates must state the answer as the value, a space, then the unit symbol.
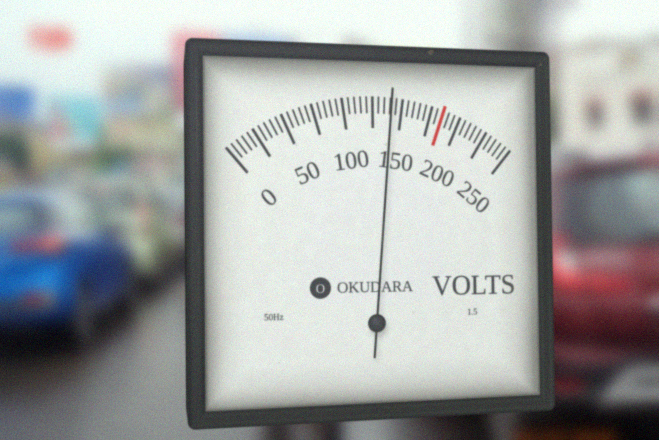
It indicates 140 V
